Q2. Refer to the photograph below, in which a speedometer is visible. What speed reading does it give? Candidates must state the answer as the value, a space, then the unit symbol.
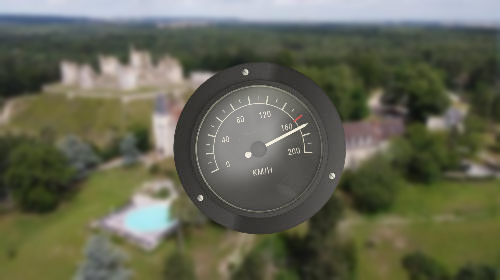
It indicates 170 km/h
